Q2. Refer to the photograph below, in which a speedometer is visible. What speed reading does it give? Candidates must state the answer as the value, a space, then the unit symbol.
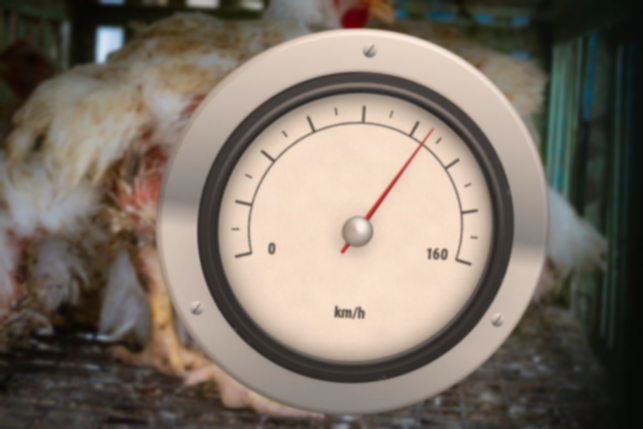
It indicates 105 km/h
